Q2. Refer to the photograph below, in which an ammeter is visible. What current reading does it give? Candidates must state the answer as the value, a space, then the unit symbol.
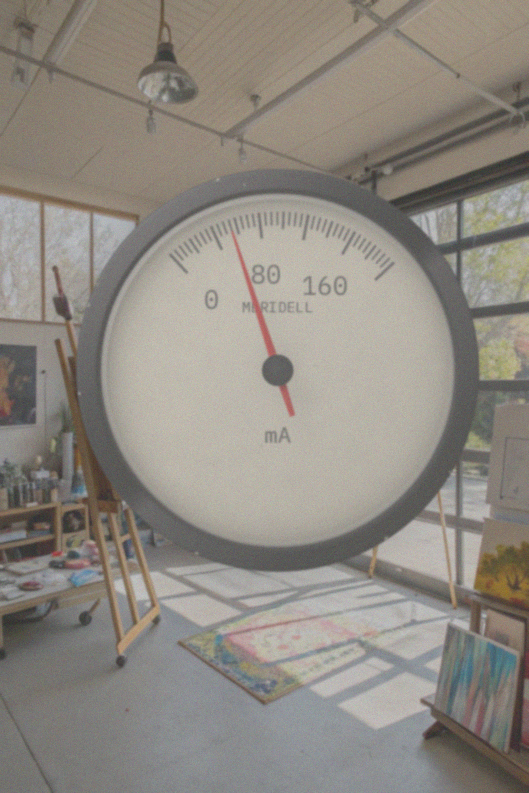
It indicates 55 mA
